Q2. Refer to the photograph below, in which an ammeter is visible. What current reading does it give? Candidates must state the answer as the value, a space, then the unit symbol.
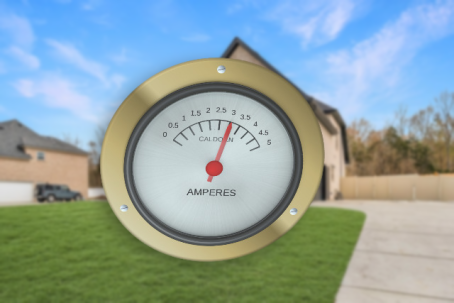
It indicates 3 A
